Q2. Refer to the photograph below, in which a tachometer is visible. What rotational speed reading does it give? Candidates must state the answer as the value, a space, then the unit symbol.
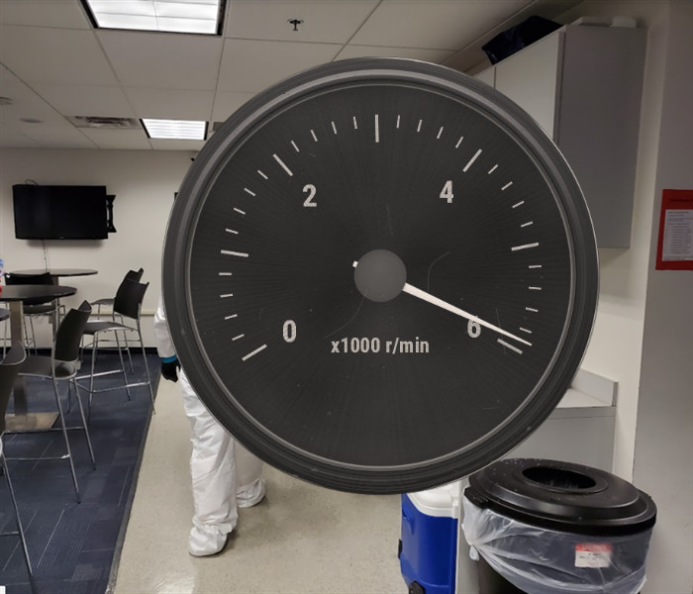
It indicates 5900 rpm
